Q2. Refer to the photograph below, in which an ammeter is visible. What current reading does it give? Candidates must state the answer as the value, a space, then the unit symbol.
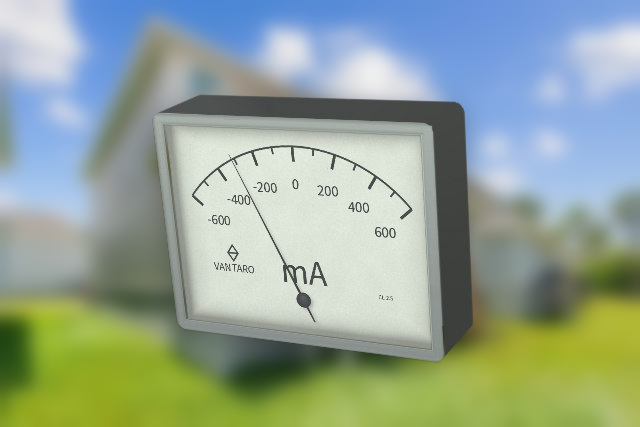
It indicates -300 mA
